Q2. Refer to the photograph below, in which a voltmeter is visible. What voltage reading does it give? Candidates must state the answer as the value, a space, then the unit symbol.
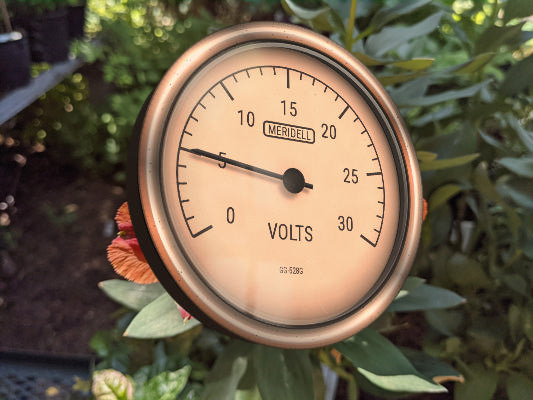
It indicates 5 V
